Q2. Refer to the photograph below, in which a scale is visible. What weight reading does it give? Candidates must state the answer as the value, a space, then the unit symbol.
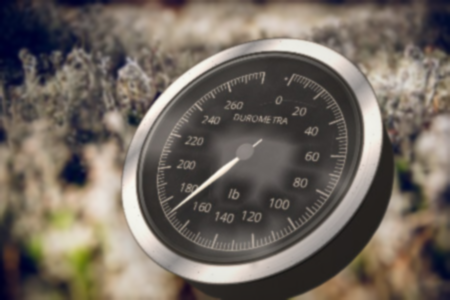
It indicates 170 lb
